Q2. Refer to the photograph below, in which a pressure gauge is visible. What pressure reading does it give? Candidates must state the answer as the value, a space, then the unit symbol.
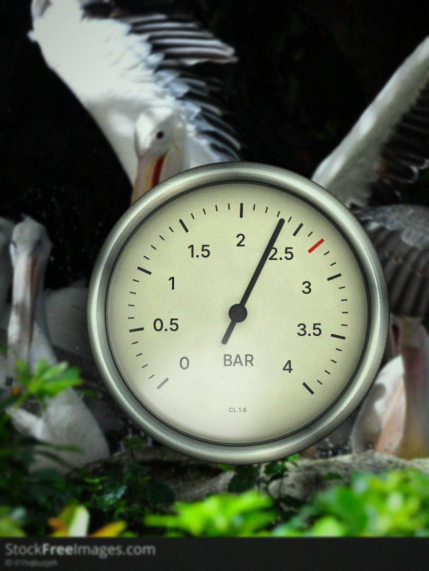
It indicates 2.35 bar
